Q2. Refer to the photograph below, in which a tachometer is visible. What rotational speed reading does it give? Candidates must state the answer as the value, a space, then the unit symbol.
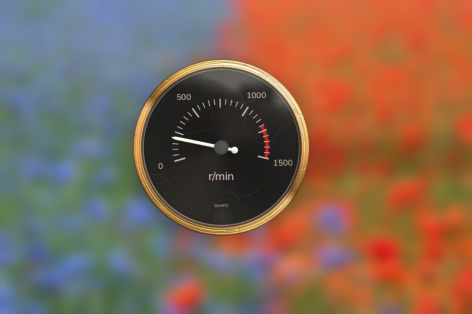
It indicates 200 rpm
